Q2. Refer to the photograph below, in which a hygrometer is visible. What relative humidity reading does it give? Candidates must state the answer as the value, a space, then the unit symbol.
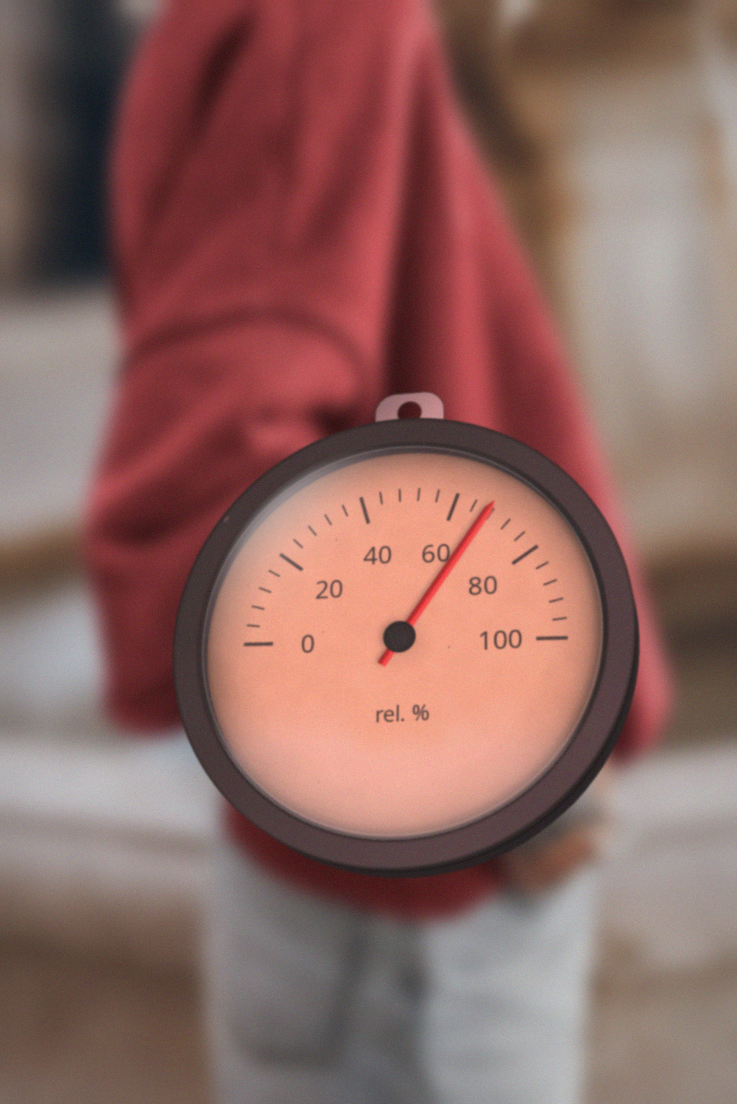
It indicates 68 %
